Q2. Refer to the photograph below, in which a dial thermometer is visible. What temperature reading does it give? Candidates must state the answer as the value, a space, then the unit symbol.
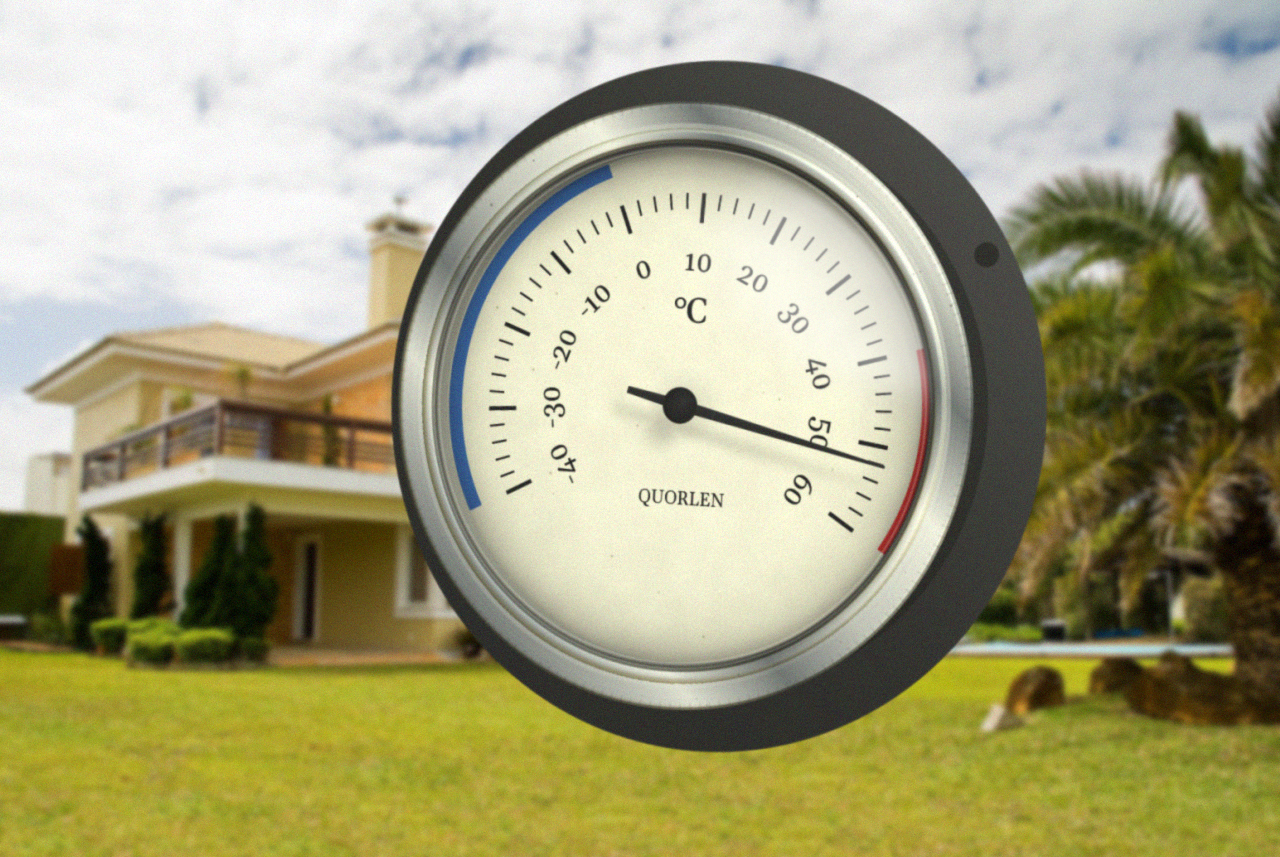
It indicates 52 °C
